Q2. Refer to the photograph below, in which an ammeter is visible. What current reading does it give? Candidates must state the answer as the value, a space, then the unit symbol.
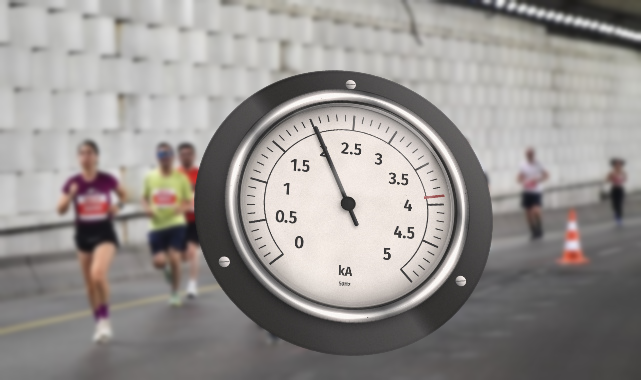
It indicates 2 kA
